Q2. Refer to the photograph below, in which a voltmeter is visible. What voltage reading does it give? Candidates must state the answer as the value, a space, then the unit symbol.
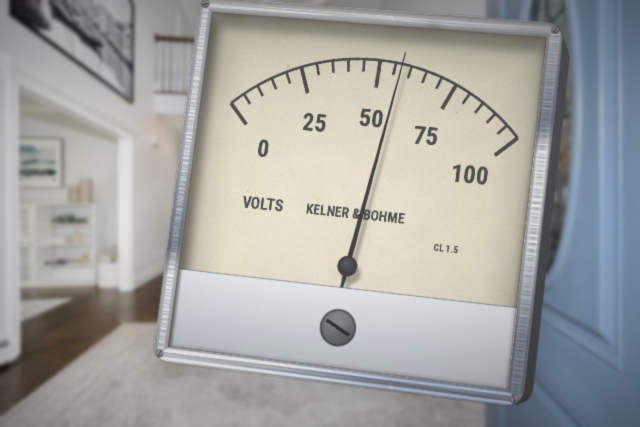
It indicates 57.5 V
